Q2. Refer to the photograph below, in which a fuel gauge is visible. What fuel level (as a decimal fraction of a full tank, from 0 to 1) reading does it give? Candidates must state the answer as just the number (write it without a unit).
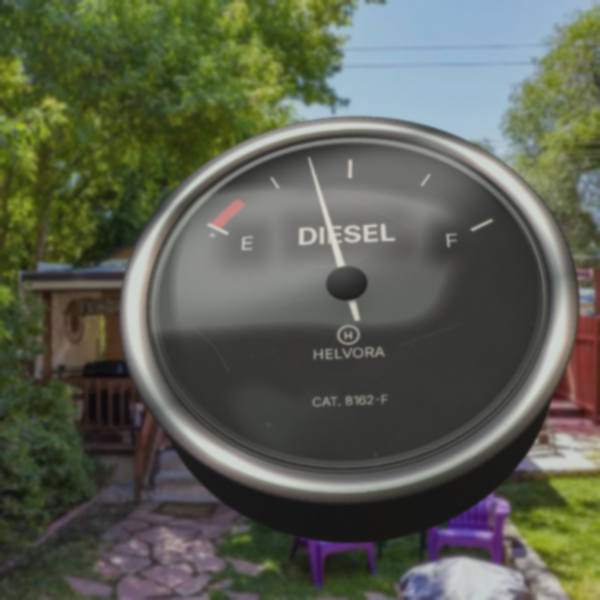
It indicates 0.375
